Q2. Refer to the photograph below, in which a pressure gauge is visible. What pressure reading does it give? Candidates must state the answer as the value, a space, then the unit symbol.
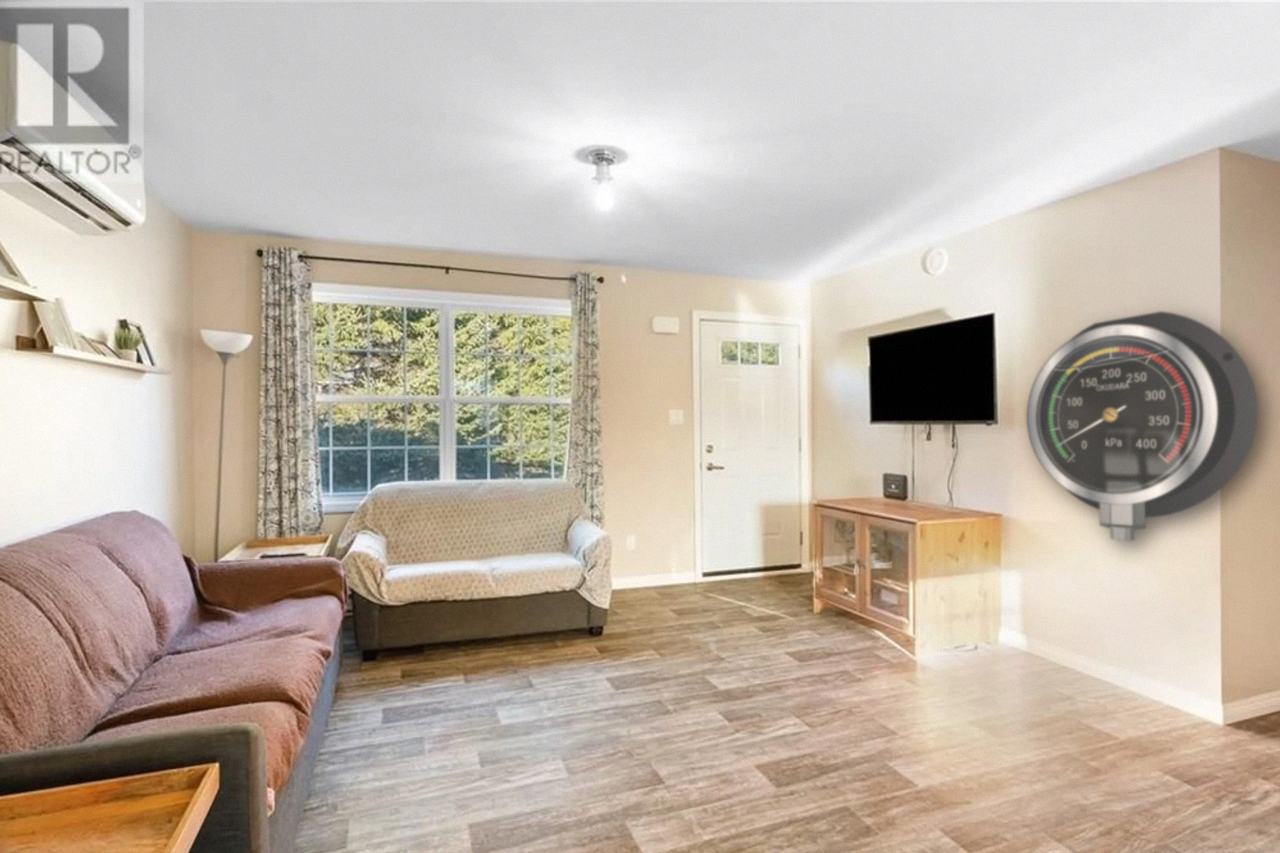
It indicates 25 kPa
